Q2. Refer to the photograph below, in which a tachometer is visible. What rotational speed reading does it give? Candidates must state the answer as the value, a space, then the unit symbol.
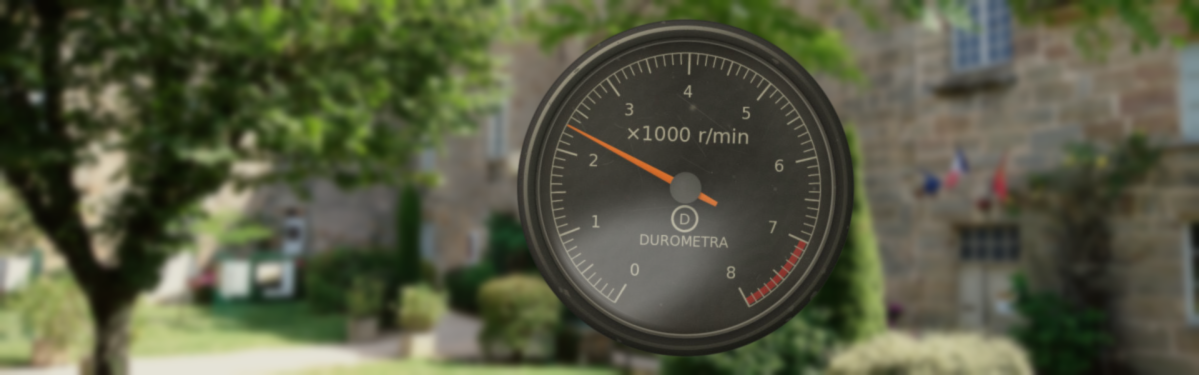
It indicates 2300 rpm
